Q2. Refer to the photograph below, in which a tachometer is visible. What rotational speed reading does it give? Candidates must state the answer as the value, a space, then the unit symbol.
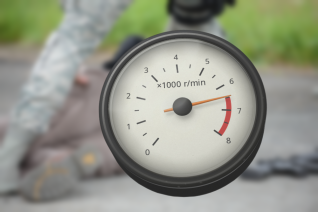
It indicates 6500 rpm
